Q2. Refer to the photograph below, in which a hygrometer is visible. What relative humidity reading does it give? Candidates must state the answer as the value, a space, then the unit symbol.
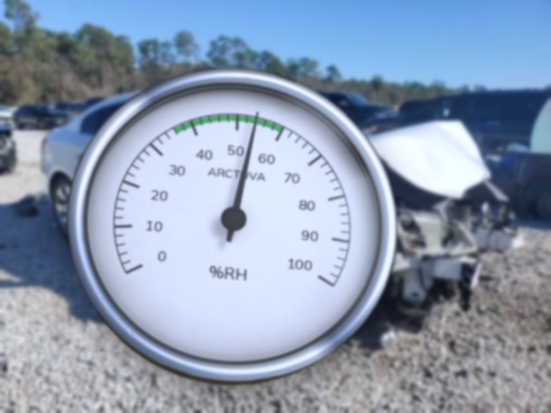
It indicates 54 %
